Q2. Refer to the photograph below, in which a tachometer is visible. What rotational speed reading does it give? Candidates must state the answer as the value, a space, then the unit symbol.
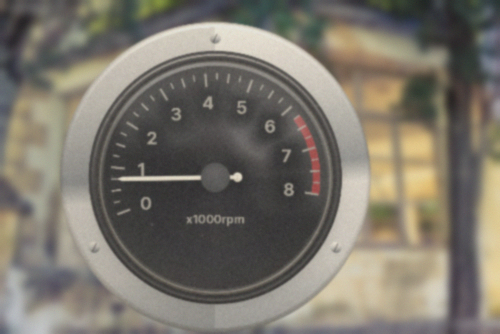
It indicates 750 rpm
